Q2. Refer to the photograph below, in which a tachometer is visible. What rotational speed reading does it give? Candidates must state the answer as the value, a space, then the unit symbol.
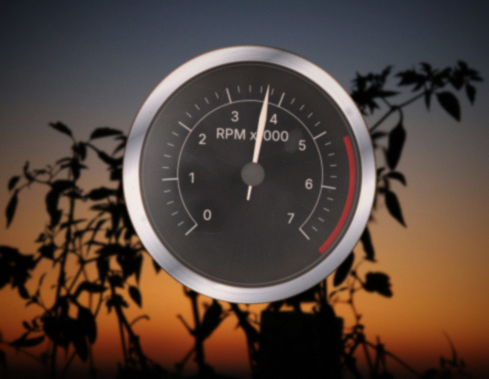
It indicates 3700 rpm
